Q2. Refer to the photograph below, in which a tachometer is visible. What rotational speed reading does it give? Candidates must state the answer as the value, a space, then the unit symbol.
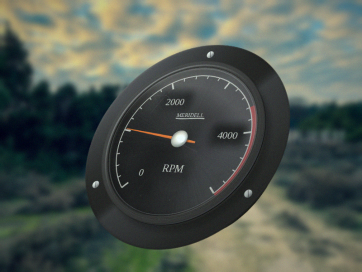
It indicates 1000 rpm
